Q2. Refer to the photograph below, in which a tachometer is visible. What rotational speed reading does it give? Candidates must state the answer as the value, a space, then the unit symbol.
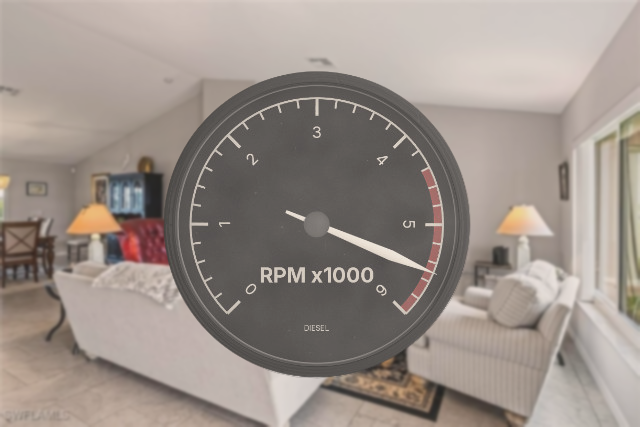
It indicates 5500 rpm
